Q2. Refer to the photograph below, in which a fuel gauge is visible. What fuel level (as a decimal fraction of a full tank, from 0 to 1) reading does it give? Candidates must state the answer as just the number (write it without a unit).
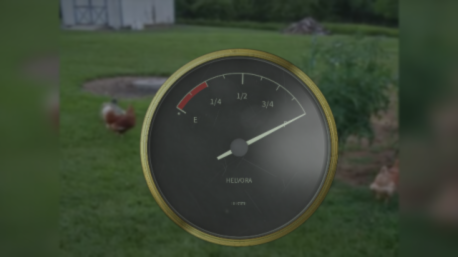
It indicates 1
